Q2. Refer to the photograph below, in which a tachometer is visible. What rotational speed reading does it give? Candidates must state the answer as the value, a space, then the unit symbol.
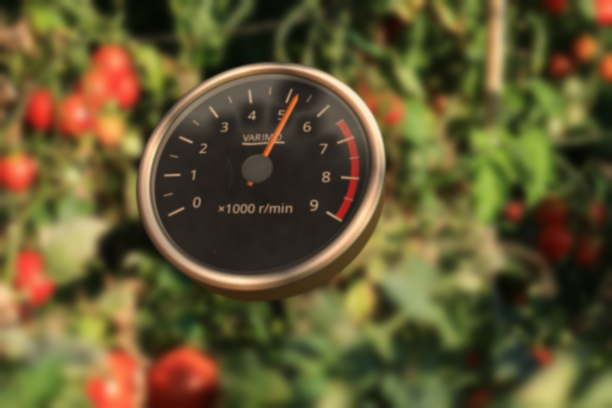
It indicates 5250 rpm
